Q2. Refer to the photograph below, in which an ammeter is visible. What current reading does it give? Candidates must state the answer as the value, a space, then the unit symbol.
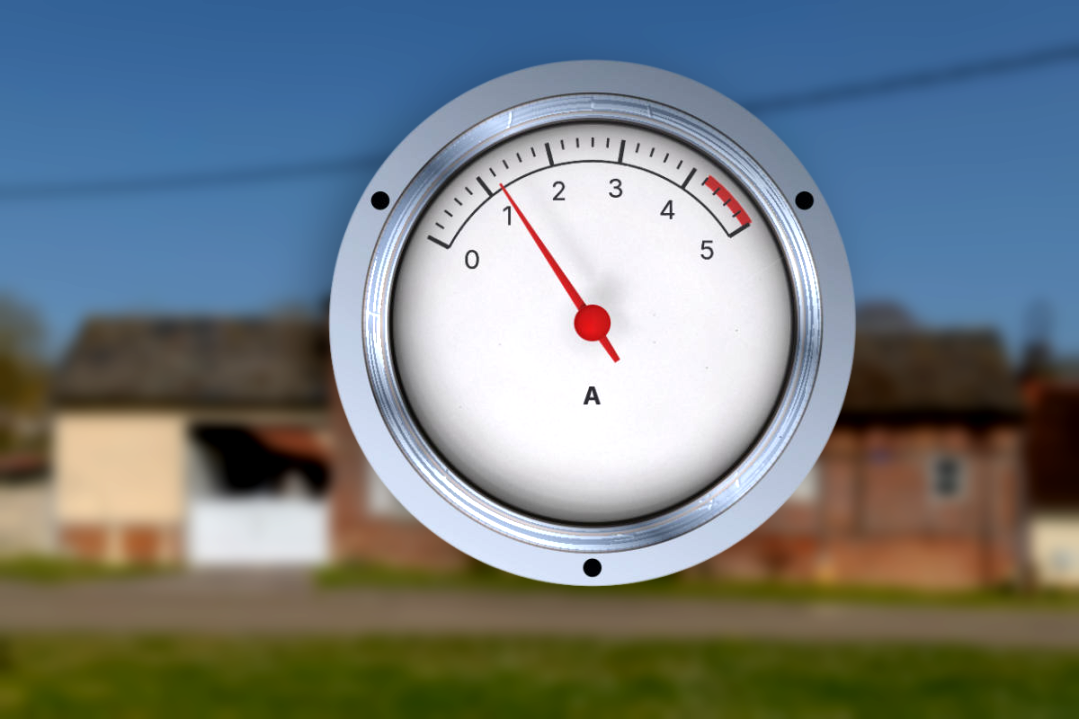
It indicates 1.2 A
